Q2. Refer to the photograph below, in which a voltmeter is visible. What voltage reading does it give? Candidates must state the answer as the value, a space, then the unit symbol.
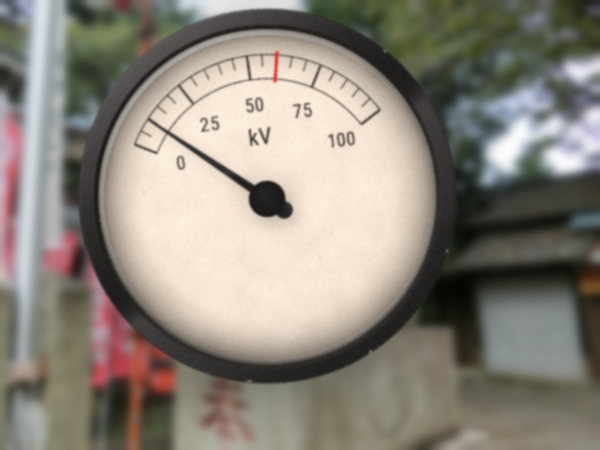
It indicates 10 kV
